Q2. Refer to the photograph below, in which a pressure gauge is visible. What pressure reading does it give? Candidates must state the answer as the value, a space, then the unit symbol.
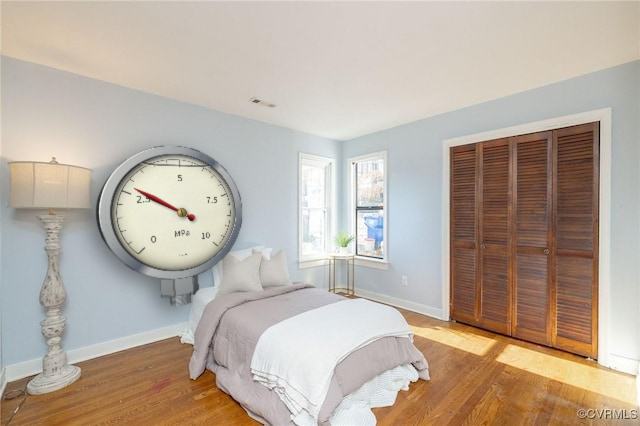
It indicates 2.75 MPa
